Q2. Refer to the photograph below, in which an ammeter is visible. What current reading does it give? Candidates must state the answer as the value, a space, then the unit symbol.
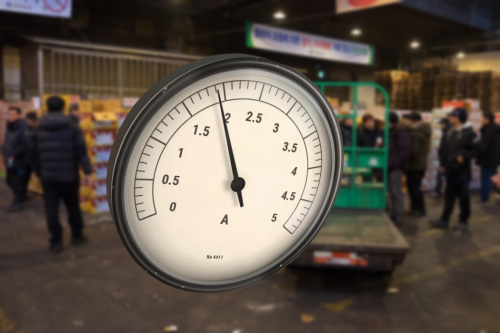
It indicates 1.9 A
